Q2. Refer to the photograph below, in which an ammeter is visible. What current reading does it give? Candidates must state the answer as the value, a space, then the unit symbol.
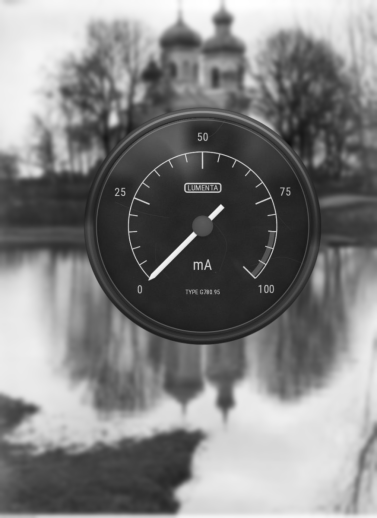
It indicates 0 mA
